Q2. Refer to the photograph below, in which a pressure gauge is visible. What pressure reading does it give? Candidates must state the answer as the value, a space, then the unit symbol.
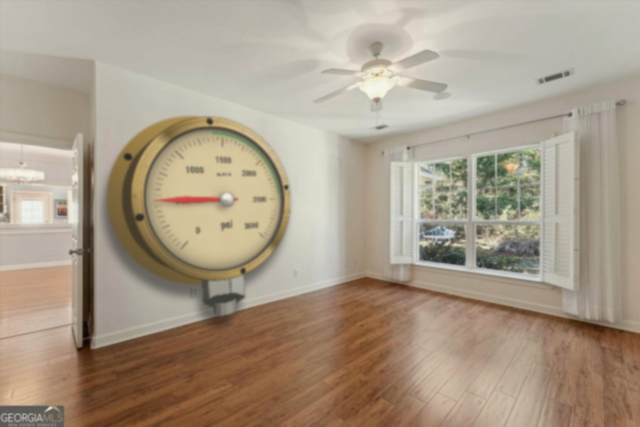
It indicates 500 psi
